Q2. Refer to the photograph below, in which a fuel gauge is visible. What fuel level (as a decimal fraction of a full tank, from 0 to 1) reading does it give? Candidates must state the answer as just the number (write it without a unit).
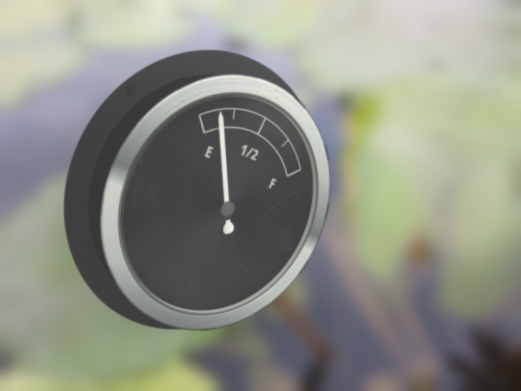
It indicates 0.125
